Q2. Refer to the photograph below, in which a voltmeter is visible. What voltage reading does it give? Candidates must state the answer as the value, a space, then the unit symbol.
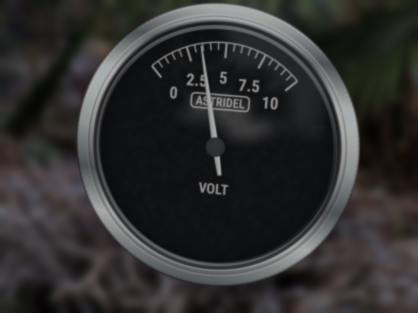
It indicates 3.5 V
